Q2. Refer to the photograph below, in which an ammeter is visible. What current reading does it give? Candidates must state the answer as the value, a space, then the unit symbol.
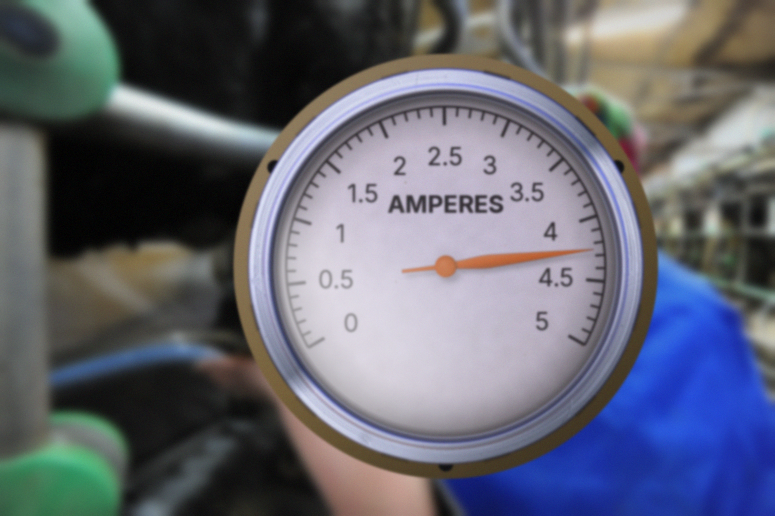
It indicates 4.25 A
